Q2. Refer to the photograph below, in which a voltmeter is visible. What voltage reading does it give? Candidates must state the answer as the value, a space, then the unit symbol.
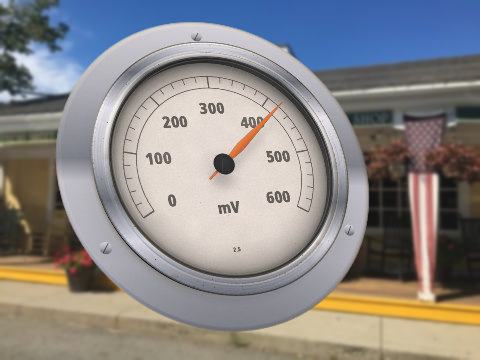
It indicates 420 mV
